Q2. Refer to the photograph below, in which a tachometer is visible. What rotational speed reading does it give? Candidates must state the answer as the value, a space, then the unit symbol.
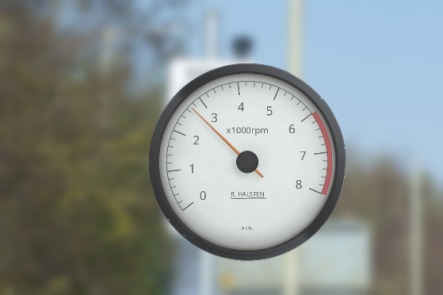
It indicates 2700 rpm
